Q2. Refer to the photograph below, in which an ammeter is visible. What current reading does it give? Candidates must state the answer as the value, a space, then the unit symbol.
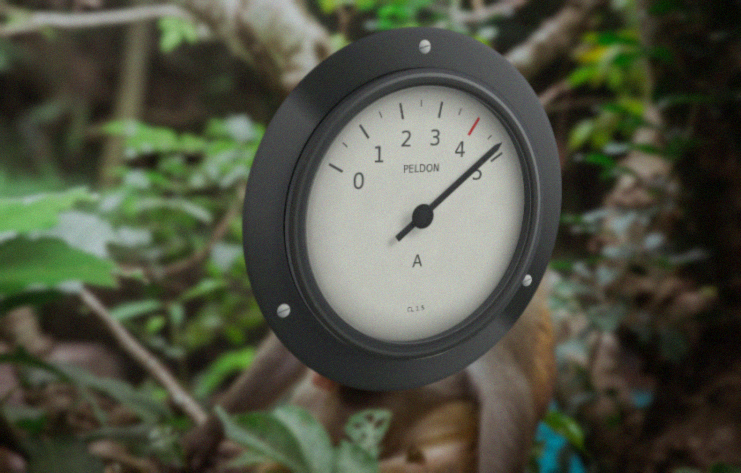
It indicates 4.75 A
